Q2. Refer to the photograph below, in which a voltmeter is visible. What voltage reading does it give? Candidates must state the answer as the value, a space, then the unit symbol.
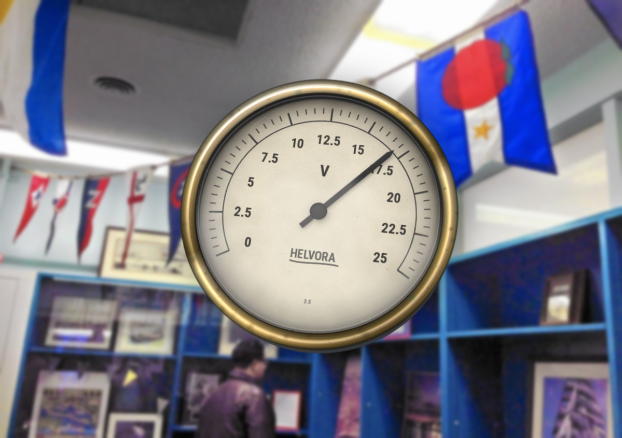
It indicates 17 V
